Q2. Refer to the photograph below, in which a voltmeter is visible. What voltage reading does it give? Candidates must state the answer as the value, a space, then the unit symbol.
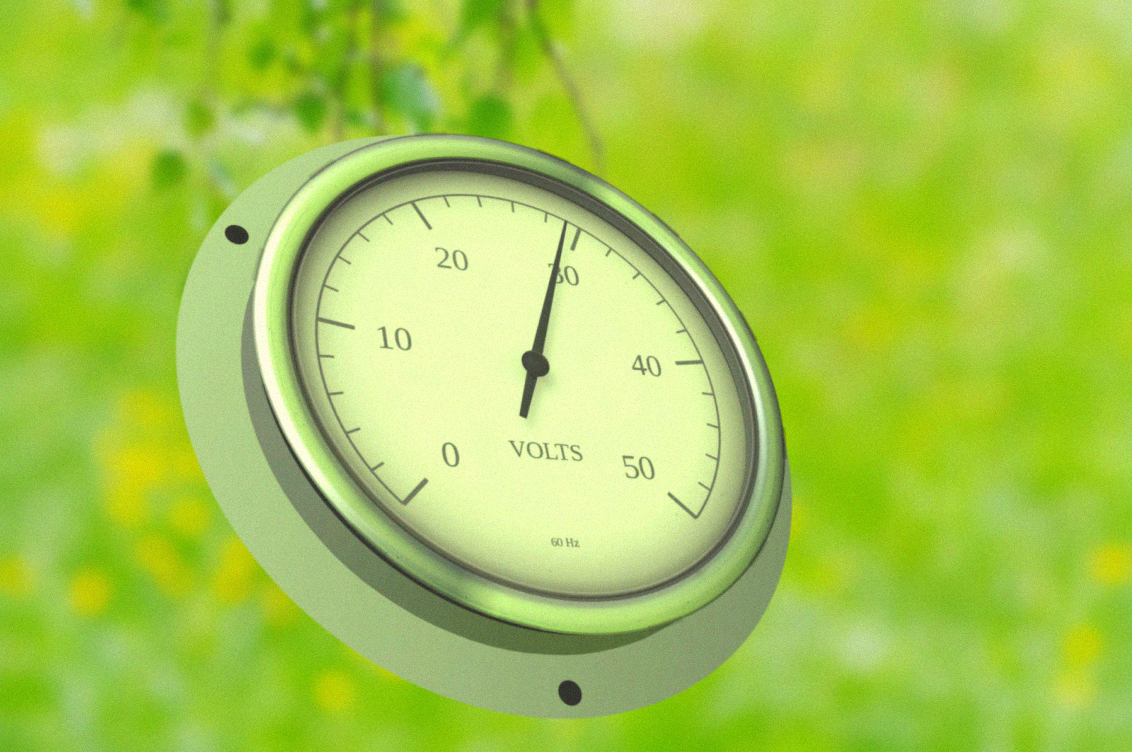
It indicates 29 V
